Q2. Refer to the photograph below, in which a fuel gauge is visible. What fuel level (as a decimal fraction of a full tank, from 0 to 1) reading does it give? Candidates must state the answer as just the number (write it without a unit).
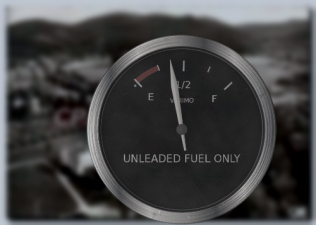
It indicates 0.375
